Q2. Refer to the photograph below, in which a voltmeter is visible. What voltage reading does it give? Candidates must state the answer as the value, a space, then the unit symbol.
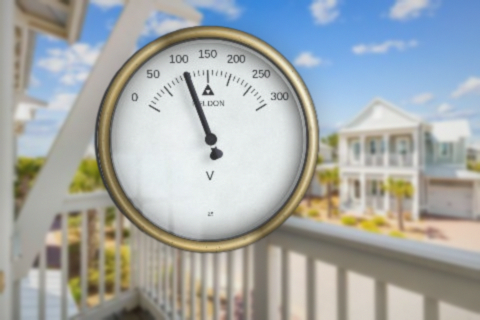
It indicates 100 V
